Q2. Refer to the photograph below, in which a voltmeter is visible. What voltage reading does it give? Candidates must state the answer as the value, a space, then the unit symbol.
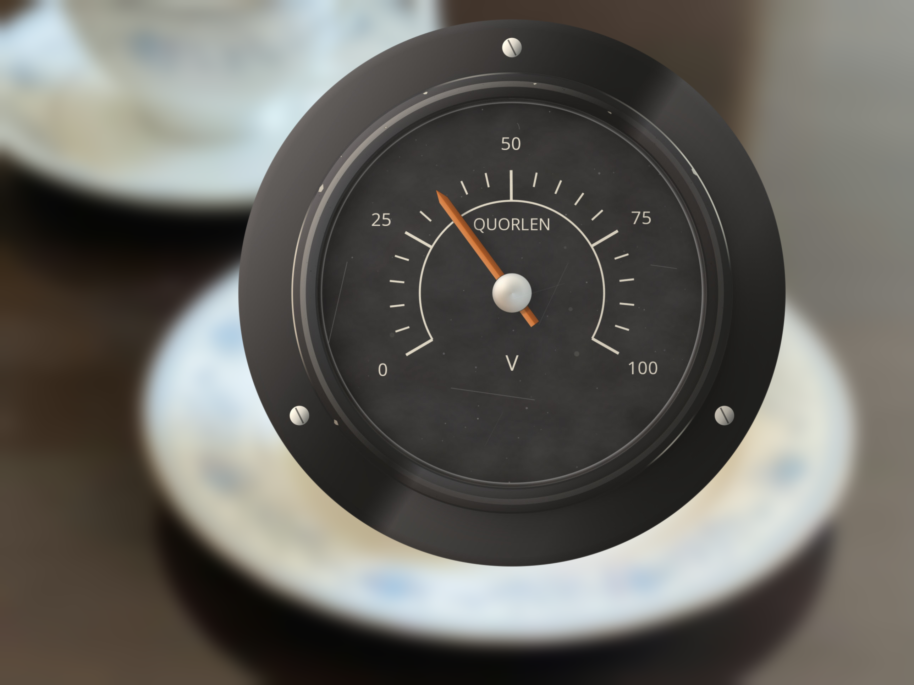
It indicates 35 V
